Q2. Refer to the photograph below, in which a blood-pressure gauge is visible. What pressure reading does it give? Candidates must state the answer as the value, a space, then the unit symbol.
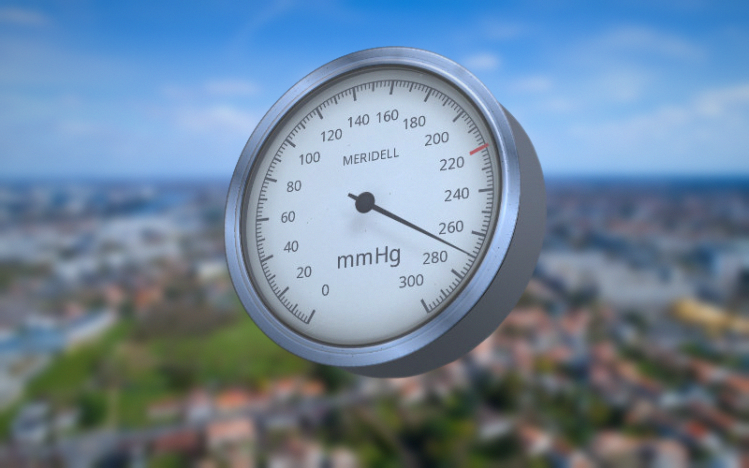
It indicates 270 mmHg
